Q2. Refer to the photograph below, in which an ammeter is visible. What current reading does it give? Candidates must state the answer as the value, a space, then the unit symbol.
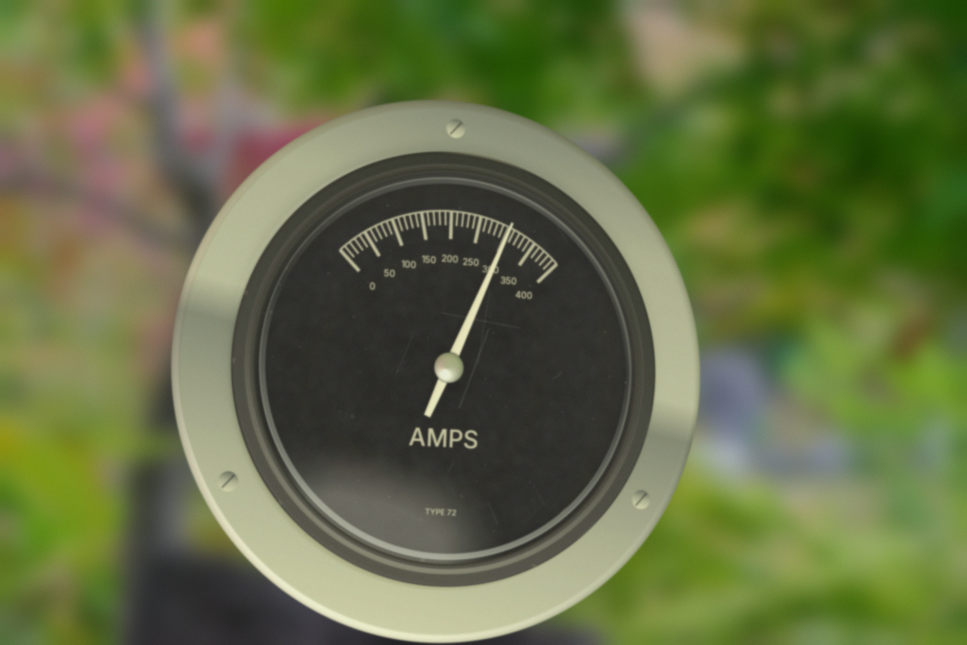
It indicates 300 A
